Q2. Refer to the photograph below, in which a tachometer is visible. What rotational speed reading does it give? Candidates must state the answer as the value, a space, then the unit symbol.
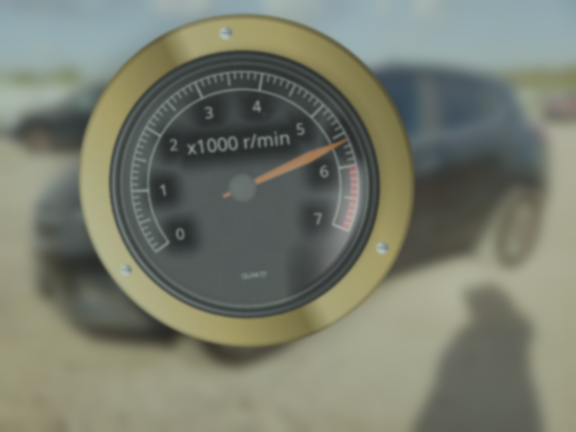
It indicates 5600 rpm
